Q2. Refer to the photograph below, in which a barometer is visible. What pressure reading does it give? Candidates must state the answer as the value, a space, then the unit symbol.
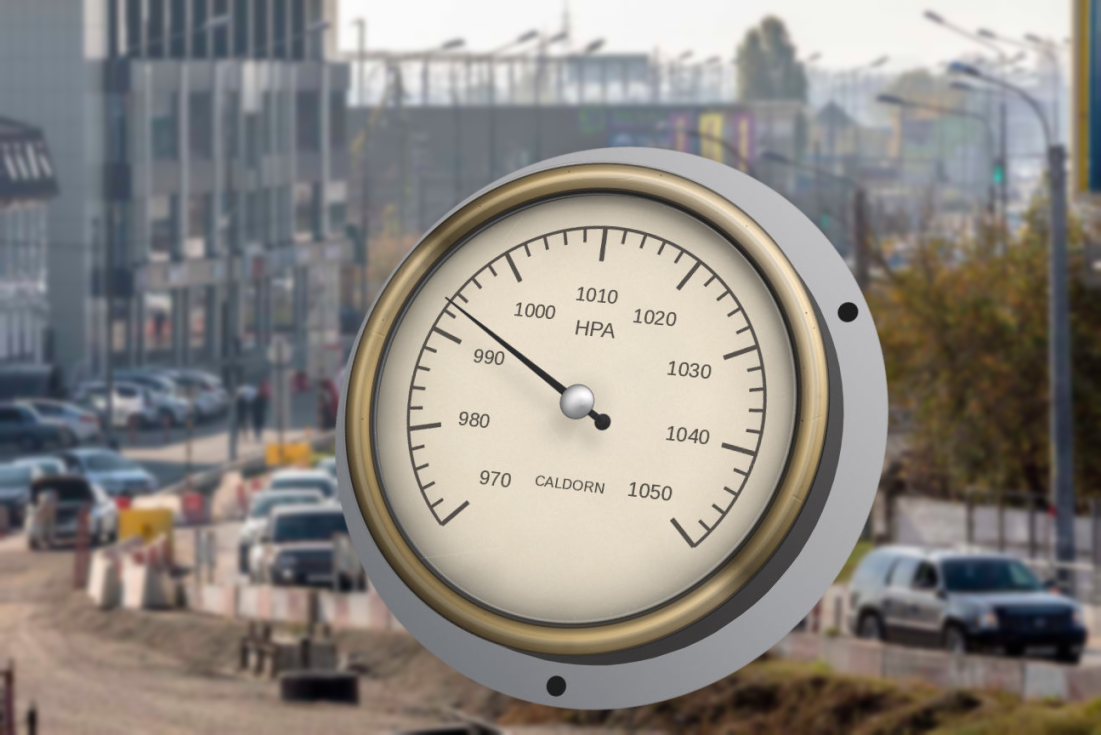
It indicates 993 hPa
